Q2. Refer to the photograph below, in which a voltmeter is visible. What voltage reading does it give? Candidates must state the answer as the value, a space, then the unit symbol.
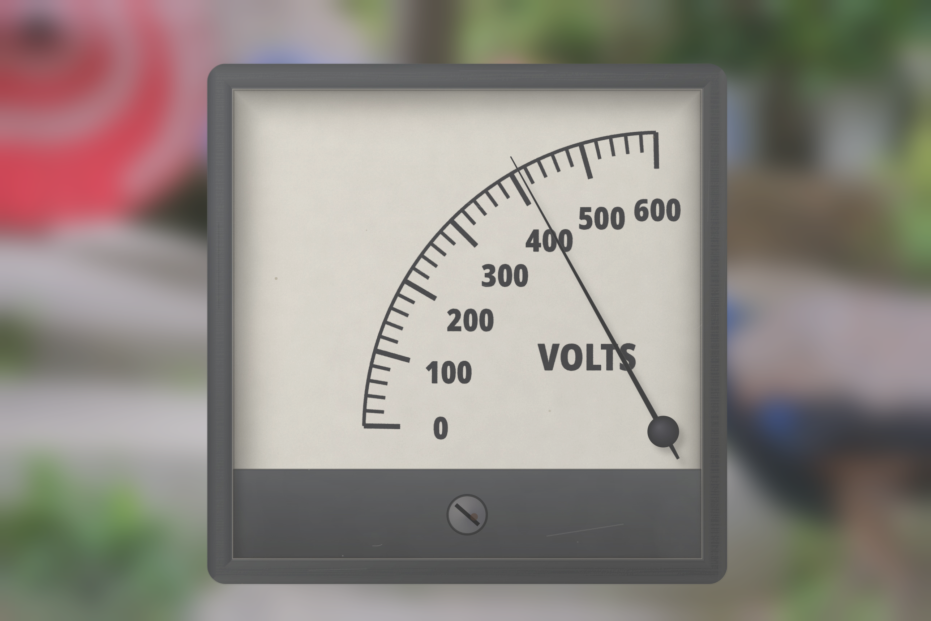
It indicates 410 V
